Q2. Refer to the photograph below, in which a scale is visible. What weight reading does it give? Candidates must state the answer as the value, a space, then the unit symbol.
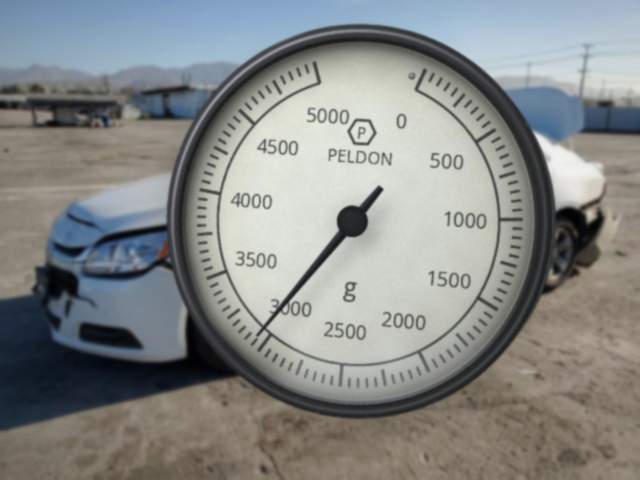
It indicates 3050 g
